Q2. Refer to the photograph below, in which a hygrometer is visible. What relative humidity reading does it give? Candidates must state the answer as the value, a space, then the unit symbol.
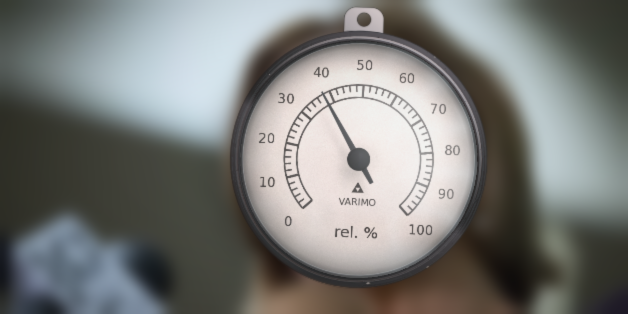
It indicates 38 %
